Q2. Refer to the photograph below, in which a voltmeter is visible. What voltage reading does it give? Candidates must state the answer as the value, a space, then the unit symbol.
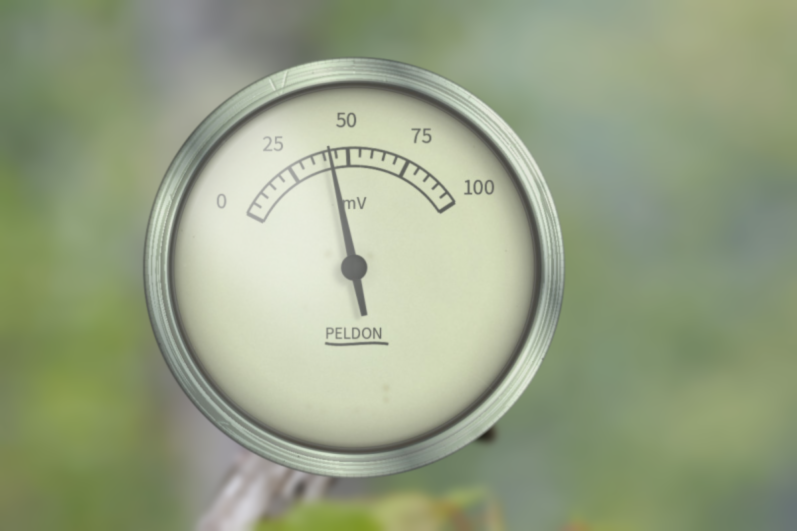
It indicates 42.5 mV
